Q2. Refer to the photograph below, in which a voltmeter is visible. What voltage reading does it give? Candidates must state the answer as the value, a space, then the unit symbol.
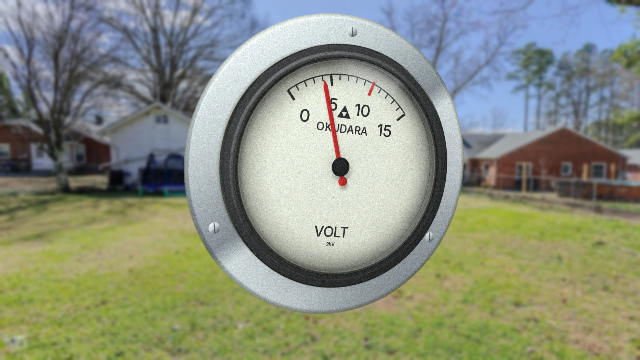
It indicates 4 V
